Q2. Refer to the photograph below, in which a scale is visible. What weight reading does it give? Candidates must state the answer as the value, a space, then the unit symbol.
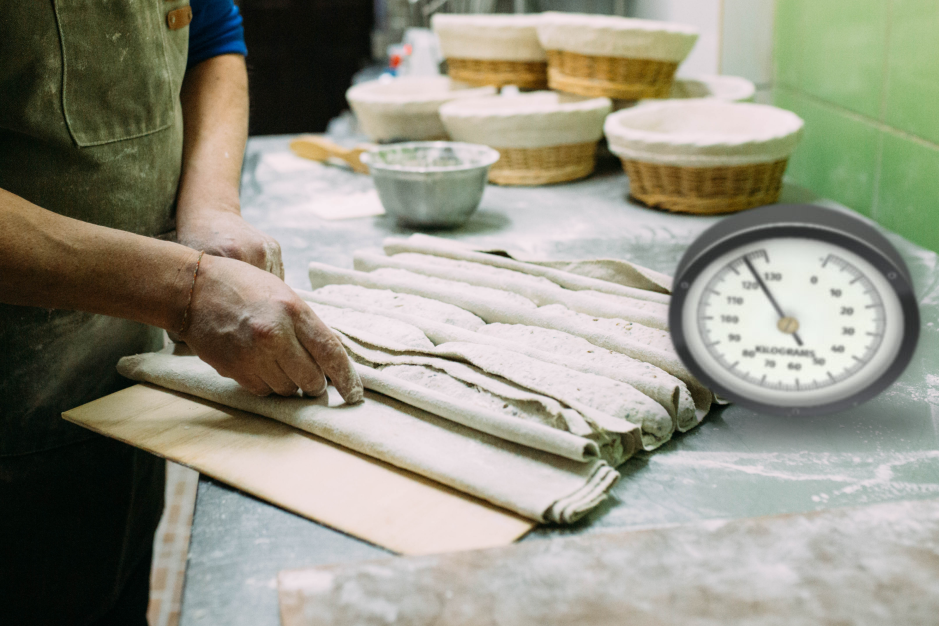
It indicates 125 kg
